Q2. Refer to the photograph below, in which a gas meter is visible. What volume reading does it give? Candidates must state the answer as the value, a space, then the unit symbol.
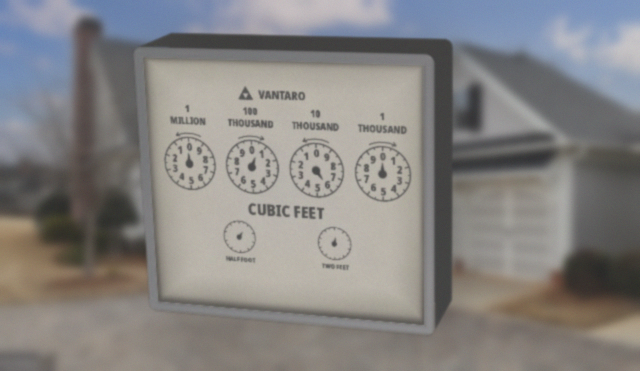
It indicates 6000 ft³
